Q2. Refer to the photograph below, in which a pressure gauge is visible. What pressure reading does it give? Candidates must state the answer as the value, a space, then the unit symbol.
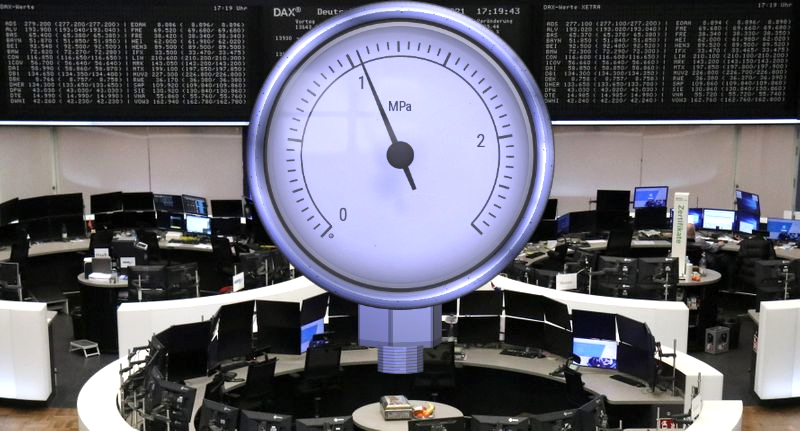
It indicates 1.05 MPa
